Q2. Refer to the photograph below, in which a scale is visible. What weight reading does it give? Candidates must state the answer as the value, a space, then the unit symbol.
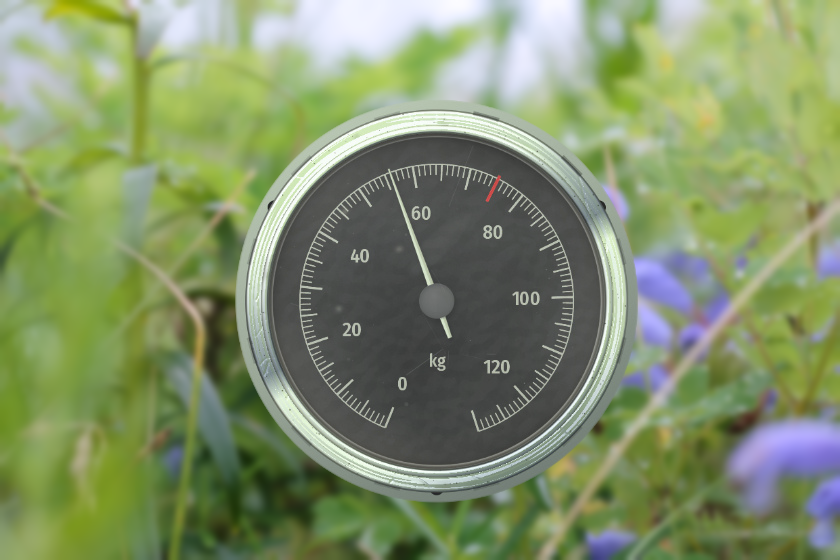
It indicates 56 kg
